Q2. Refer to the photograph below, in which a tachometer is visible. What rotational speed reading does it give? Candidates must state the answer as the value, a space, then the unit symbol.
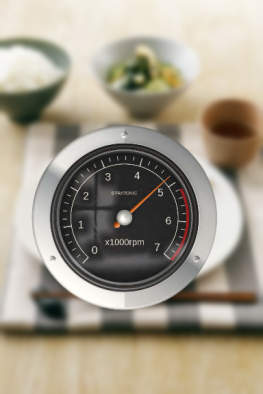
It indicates 4800 rpm
